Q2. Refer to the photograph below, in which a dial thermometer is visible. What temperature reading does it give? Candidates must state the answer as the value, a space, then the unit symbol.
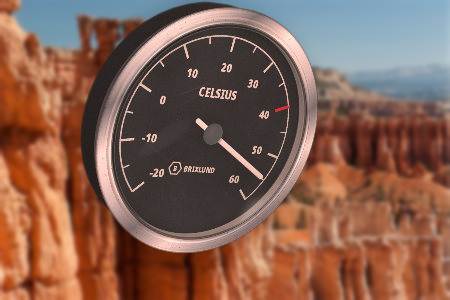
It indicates 55 °C
